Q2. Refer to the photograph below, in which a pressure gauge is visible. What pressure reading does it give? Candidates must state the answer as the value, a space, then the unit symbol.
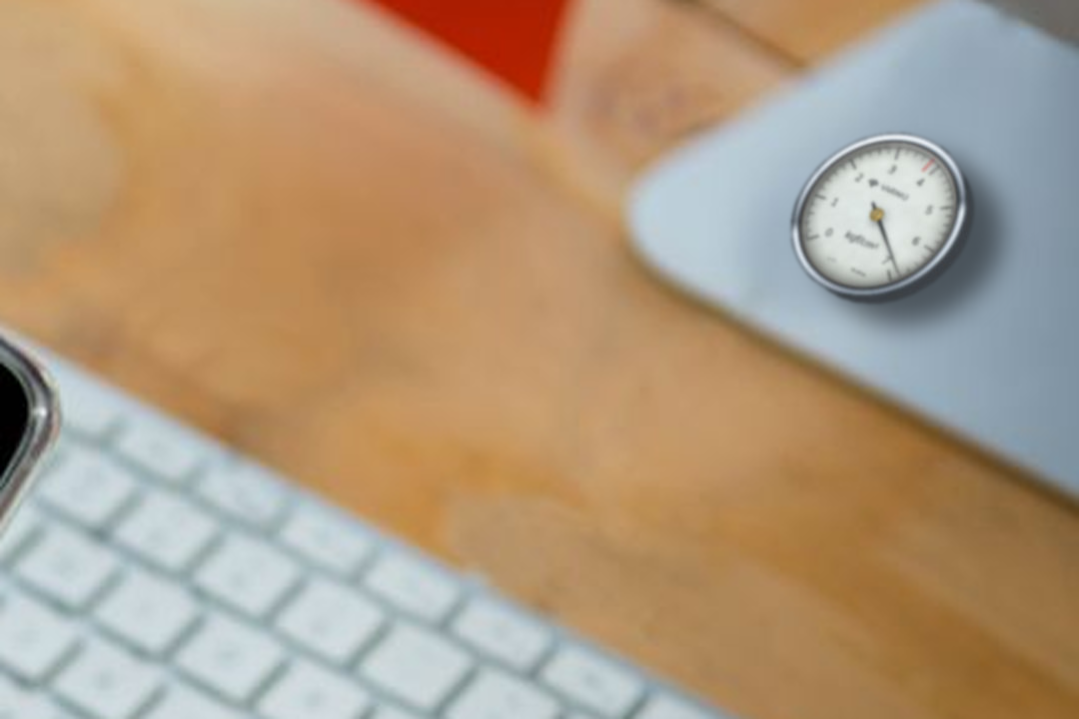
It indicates 6.8 kg/cm²
